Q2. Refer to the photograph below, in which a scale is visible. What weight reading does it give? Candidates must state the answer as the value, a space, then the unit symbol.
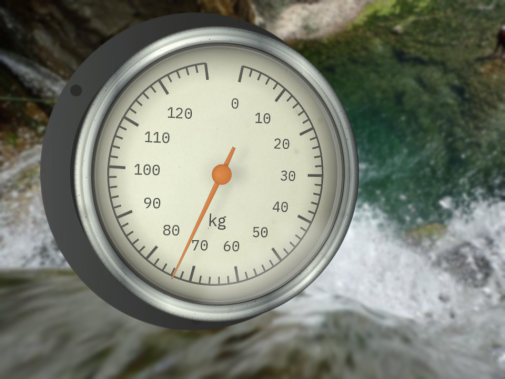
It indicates 74 kg
